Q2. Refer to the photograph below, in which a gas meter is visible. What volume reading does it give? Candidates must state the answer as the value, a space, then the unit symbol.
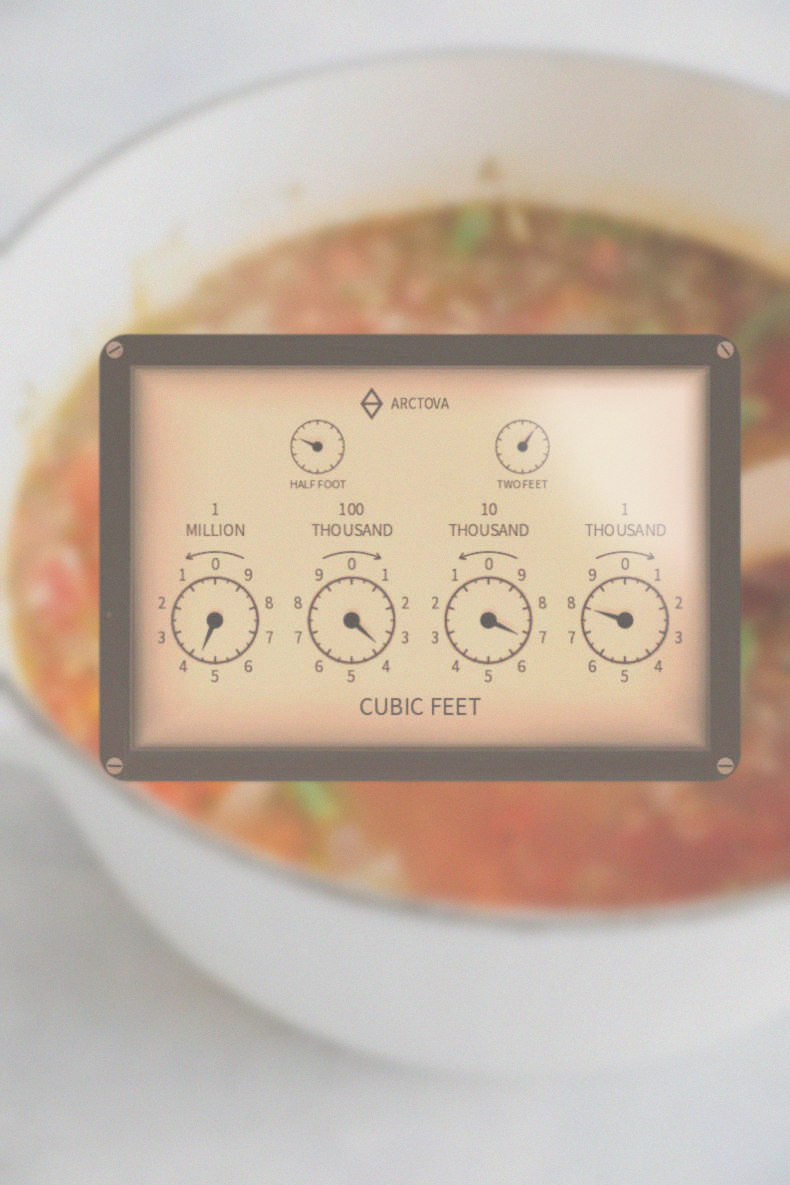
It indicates 436800 ft³
